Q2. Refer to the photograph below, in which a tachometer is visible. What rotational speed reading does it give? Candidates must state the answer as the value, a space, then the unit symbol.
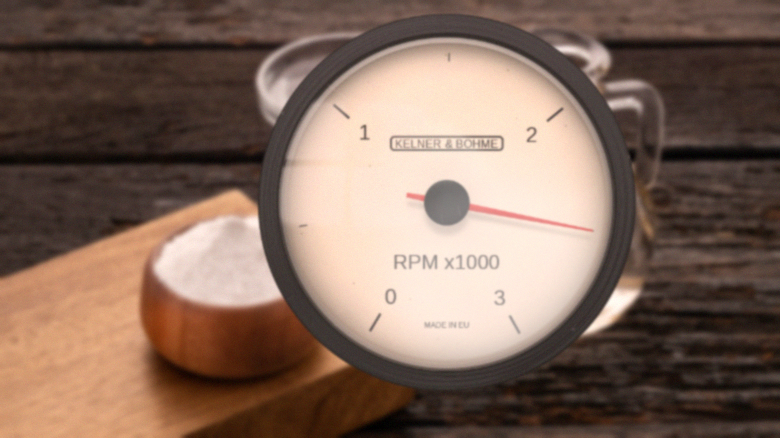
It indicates 2500 rpm
